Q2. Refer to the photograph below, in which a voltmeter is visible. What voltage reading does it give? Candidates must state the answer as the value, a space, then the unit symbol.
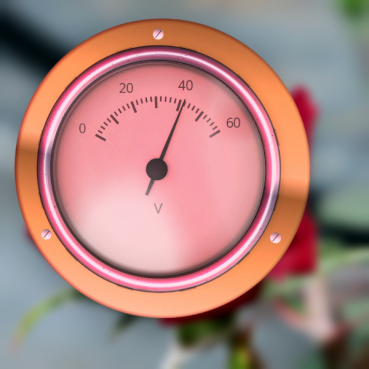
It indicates 42 V
